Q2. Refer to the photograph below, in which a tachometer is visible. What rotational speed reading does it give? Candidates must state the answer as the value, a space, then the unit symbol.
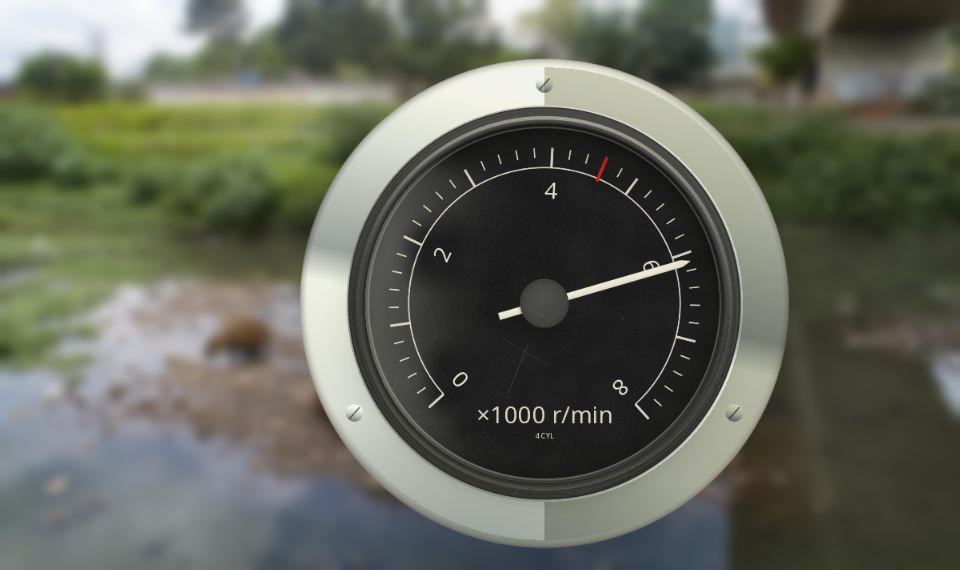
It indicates 6100 rpm
